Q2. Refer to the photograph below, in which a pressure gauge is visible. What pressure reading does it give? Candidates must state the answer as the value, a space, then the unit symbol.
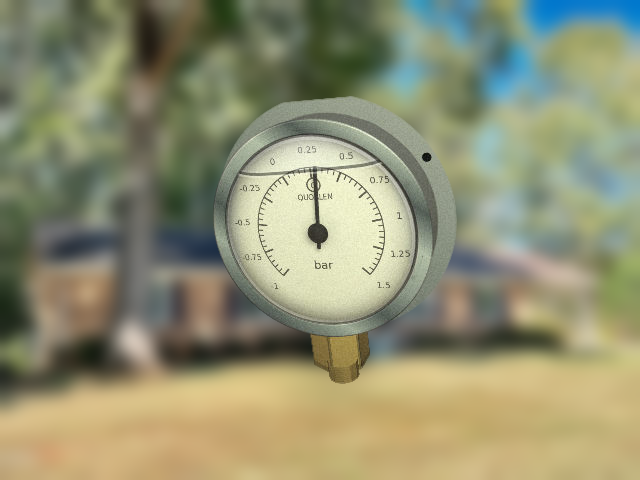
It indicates 0.3 bar
